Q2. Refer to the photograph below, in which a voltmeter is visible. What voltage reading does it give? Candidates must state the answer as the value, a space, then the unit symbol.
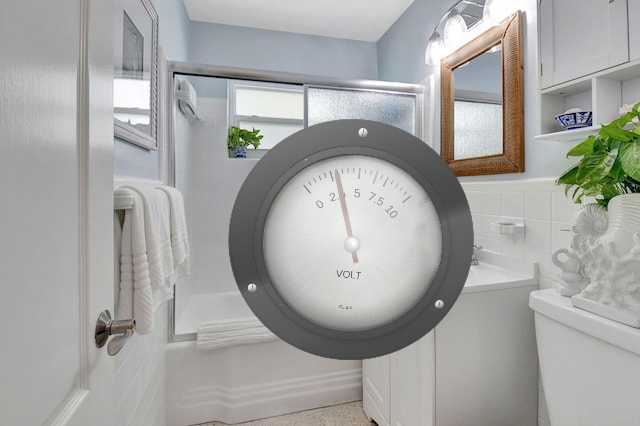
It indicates 3 V
